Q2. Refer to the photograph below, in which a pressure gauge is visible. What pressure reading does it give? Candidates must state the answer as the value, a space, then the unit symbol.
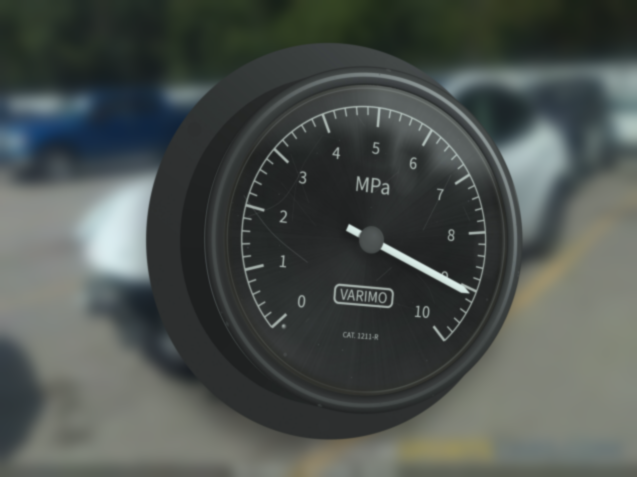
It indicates 9.1 MPa
